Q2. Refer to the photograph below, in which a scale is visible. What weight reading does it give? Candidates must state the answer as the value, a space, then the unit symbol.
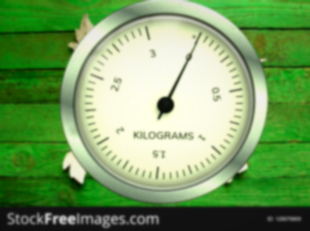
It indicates 0 kg
